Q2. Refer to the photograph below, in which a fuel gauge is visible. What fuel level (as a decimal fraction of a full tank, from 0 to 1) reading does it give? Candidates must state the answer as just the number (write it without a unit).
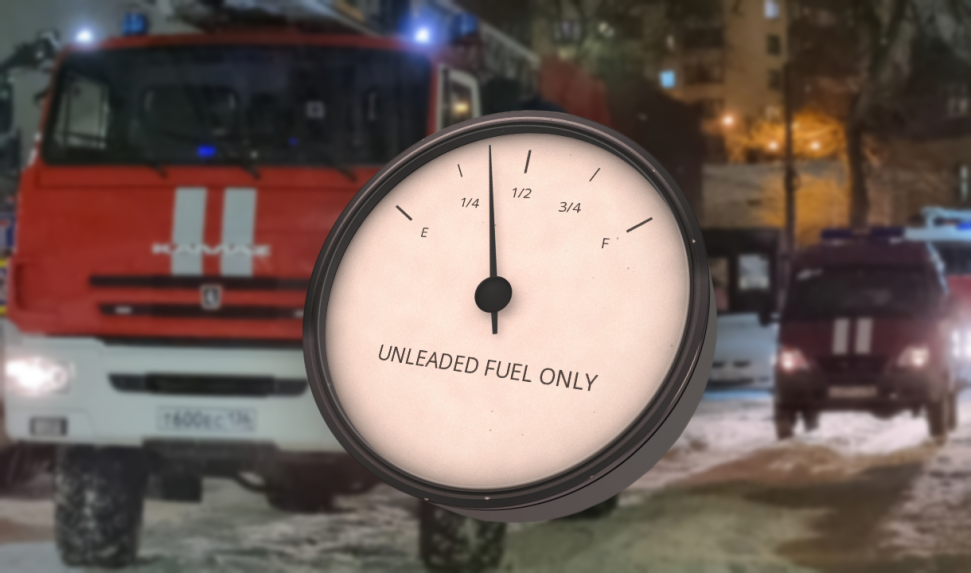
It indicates 0.375
